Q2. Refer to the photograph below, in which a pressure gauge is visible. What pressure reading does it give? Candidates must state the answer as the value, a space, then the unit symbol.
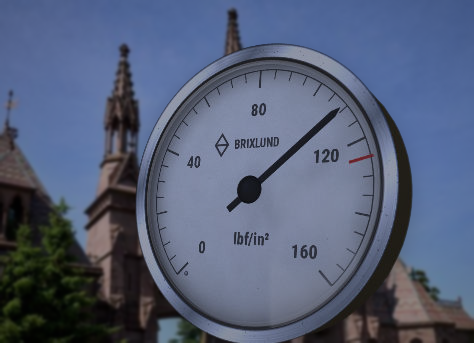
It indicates 110 psi
